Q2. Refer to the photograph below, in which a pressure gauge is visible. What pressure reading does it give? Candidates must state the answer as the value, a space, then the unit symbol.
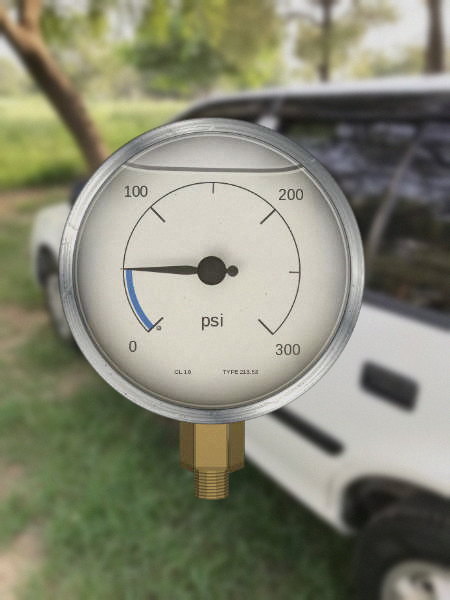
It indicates 50 psi
